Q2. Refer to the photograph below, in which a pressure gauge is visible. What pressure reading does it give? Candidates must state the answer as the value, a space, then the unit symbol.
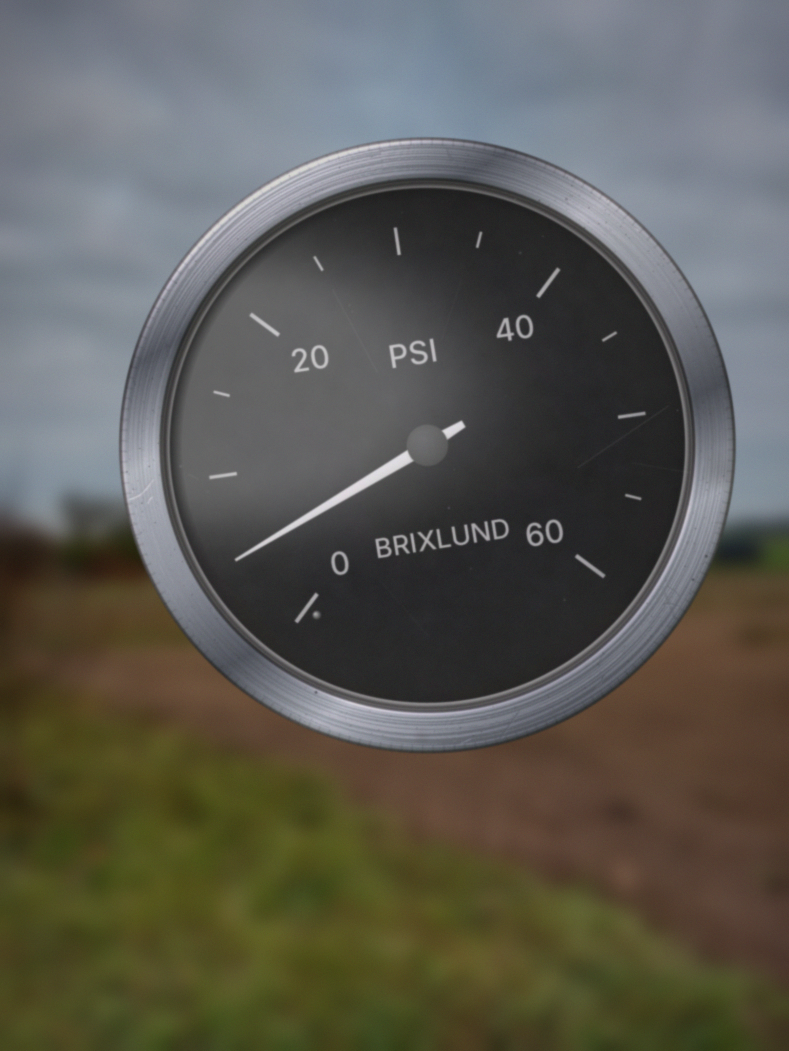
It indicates 5 psi
